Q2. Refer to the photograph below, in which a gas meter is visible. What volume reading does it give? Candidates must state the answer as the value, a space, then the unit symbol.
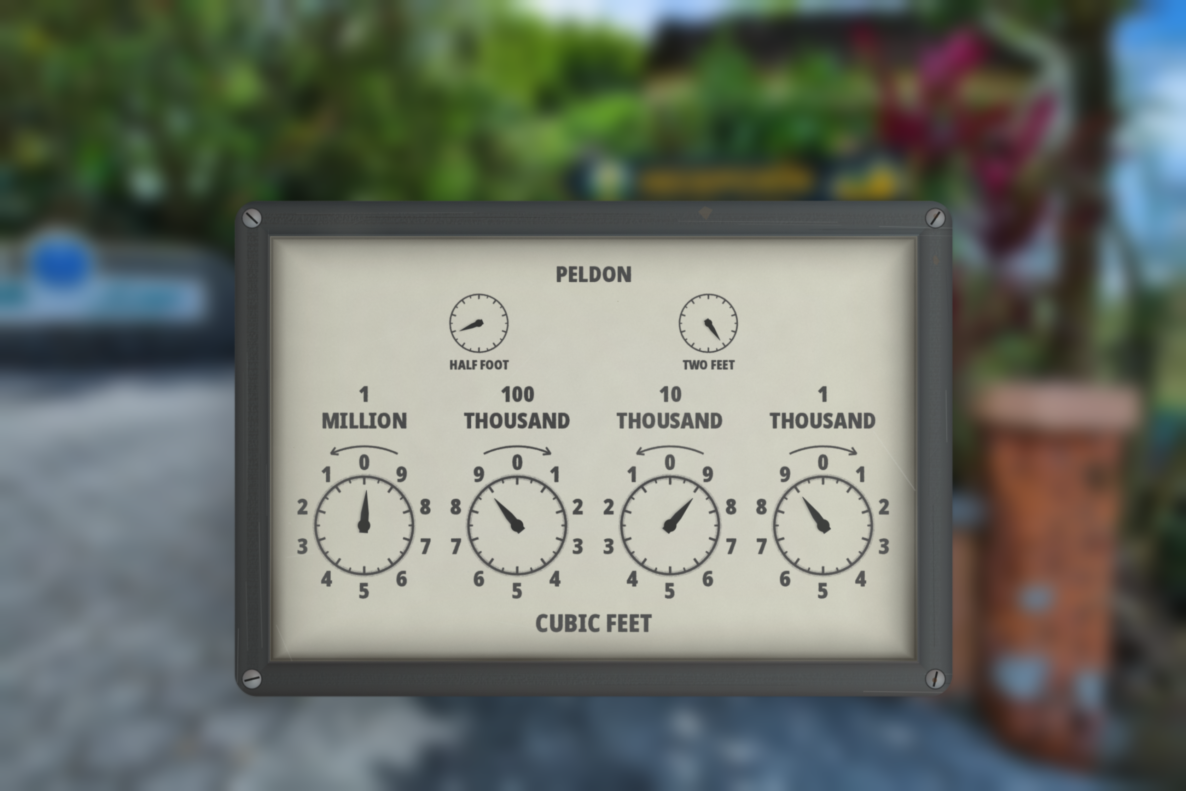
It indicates 988900 ft³
